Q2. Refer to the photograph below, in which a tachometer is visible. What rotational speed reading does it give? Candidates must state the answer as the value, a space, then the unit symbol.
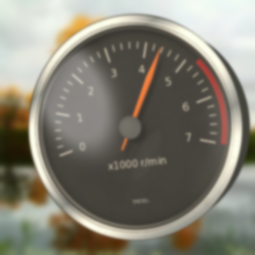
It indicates 4400 rpm
